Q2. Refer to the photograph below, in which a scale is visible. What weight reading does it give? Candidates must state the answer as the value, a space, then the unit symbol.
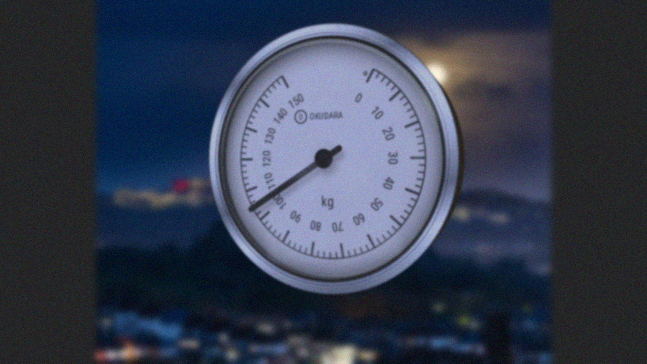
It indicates 104 kg
